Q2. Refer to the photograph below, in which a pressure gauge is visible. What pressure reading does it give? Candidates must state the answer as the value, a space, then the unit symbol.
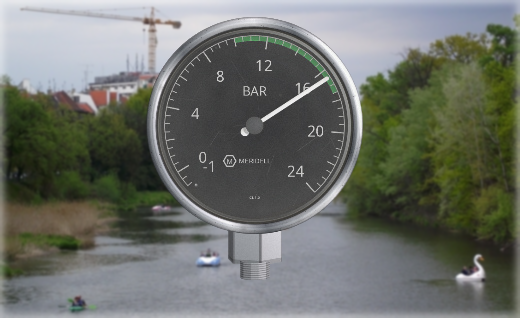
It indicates 16.5 bar
